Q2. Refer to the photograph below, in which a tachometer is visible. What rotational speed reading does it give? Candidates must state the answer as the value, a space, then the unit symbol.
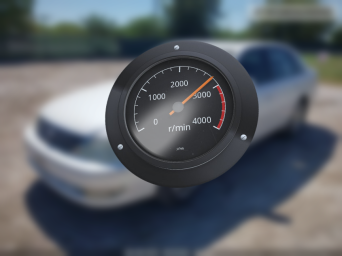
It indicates 2800 rpm
